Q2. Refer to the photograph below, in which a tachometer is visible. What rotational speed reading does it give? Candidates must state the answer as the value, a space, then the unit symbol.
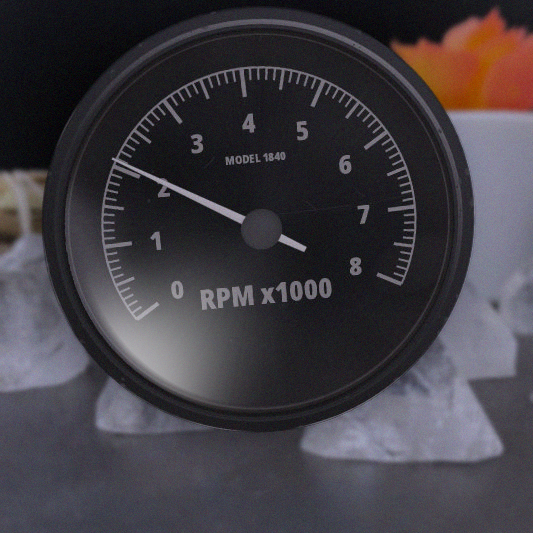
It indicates 2100 rpm
